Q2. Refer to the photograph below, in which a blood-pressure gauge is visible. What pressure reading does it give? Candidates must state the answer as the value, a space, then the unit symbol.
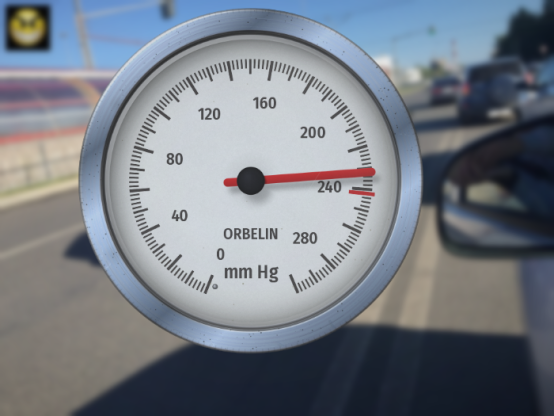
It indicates 232 mmHg
